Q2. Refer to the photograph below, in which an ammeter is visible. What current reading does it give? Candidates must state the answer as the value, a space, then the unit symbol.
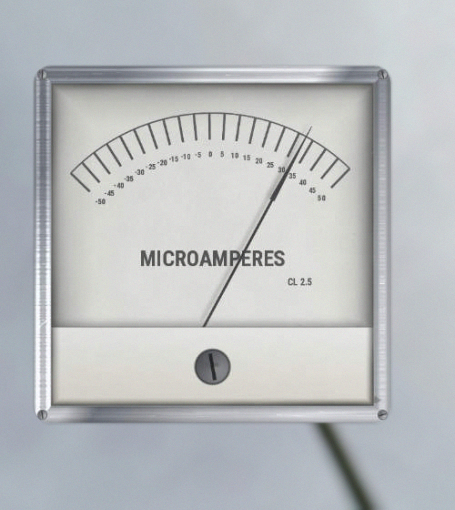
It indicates 32.5 µA
